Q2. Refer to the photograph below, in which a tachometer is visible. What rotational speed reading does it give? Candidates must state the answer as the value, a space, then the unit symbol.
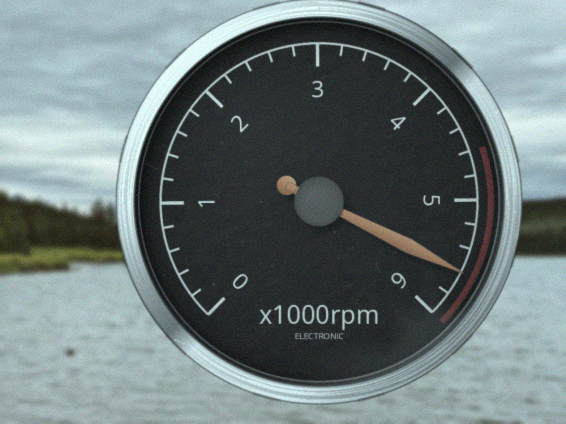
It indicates 5600 rpm
